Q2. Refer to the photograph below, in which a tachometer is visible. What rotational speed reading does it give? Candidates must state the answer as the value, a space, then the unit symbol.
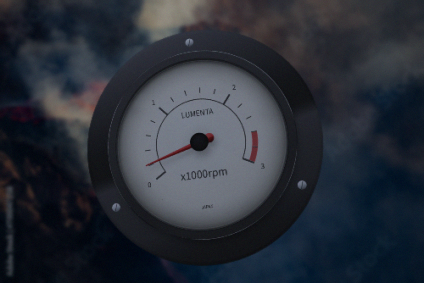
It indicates 200 rpm
